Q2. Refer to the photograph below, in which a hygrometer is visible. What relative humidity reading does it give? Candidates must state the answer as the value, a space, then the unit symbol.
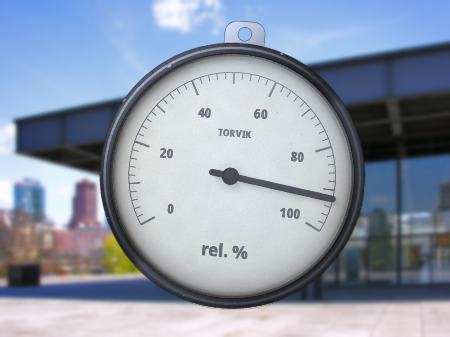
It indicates 92 %
